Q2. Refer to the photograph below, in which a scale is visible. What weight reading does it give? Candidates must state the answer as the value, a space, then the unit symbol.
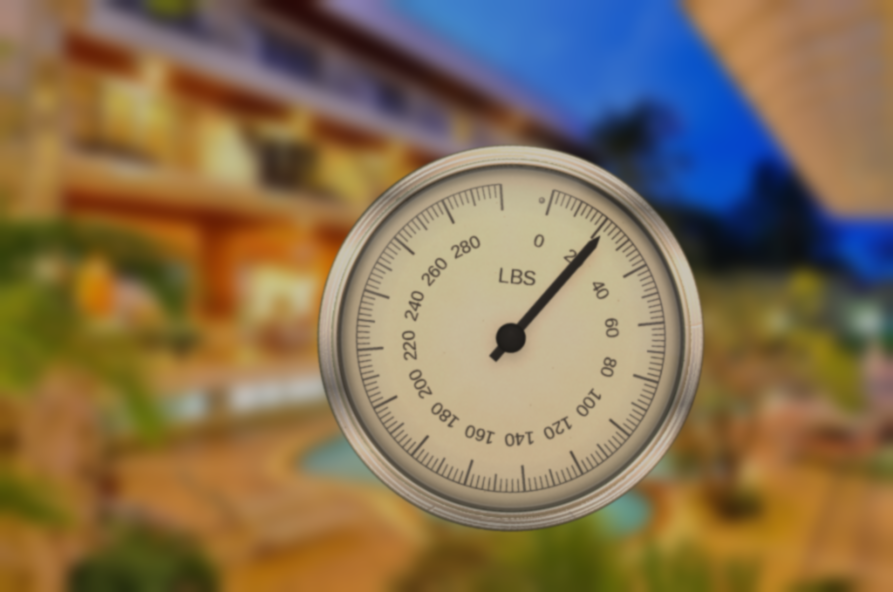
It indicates 22 lb
